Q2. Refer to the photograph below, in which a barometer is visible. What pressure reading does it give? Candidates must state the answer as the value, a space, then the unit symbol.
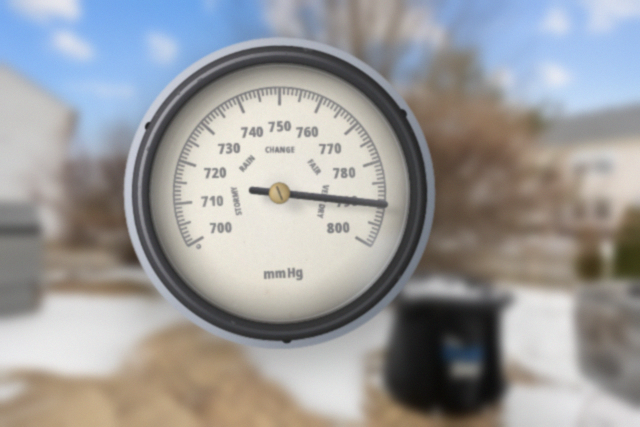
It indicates 790 mmHg
